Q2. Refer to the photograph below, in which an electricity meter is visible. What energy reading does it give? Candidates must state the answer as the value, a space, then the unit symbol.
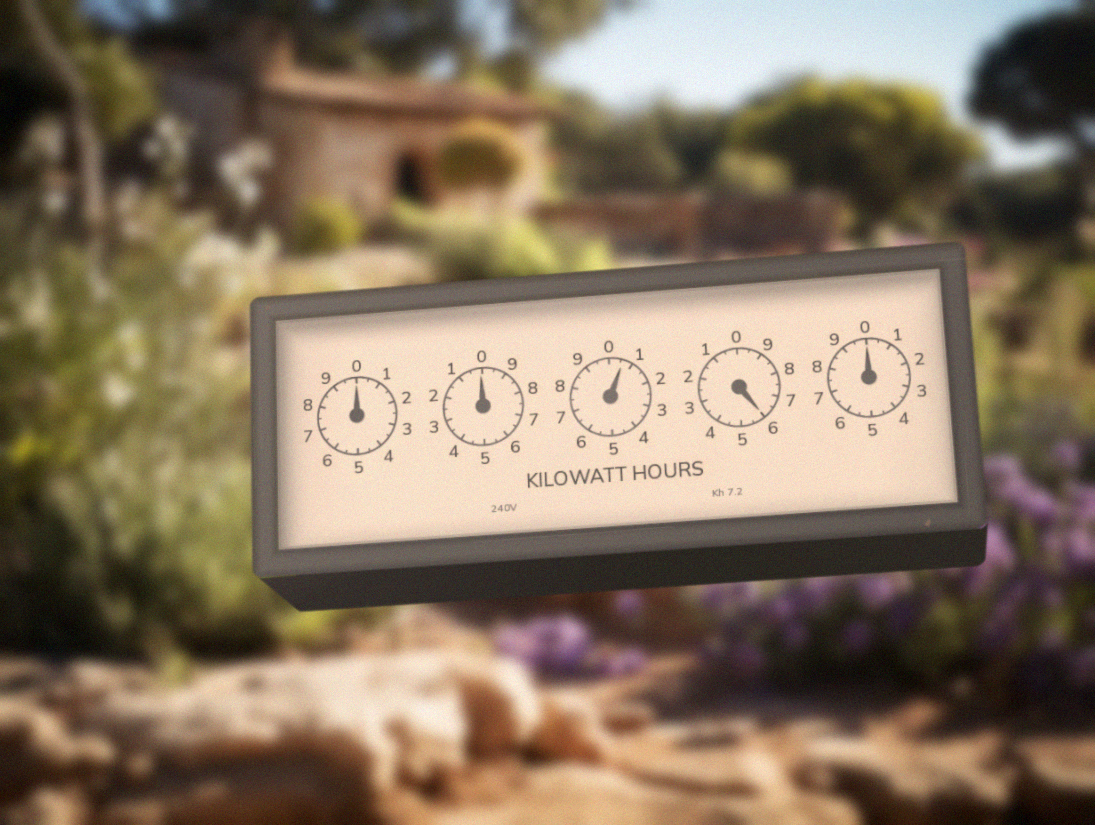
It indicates 60 kWh
